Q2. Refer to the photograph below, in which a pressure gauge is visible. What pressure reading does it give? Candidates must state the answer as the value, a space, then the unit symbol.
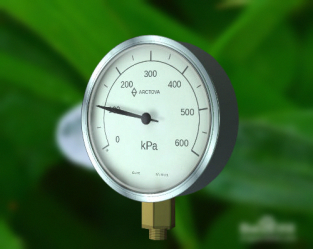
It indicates 100 kPa
